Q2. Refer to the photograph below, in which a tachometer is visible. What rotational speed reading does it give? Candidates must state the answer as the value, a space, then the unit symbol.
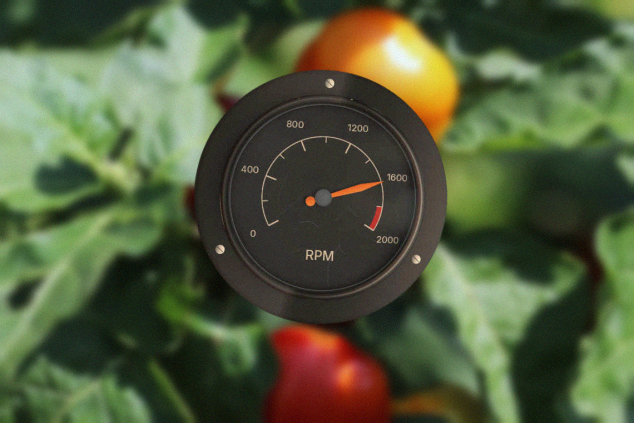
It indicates 1600 rpm
